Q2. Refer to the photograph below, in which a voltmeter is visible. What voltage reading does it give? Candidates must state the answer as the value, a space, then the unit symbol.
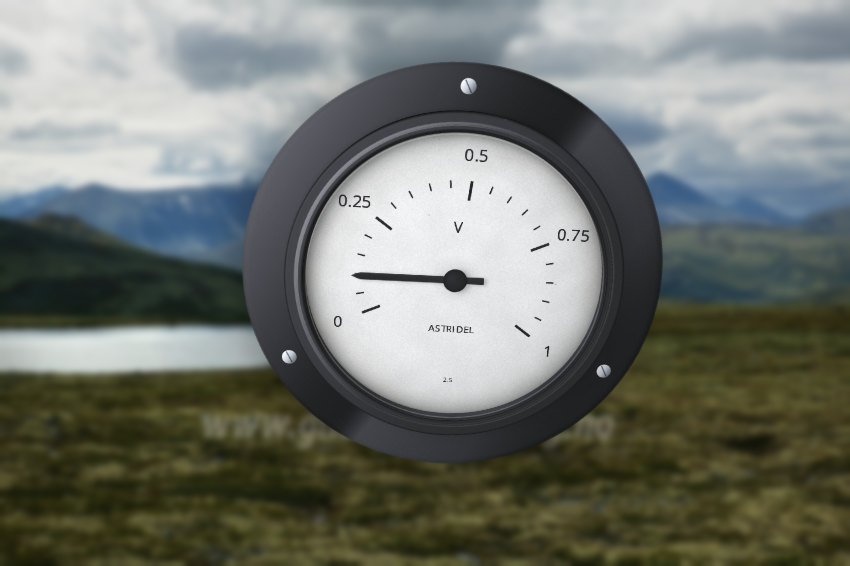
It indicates 0.1 V
